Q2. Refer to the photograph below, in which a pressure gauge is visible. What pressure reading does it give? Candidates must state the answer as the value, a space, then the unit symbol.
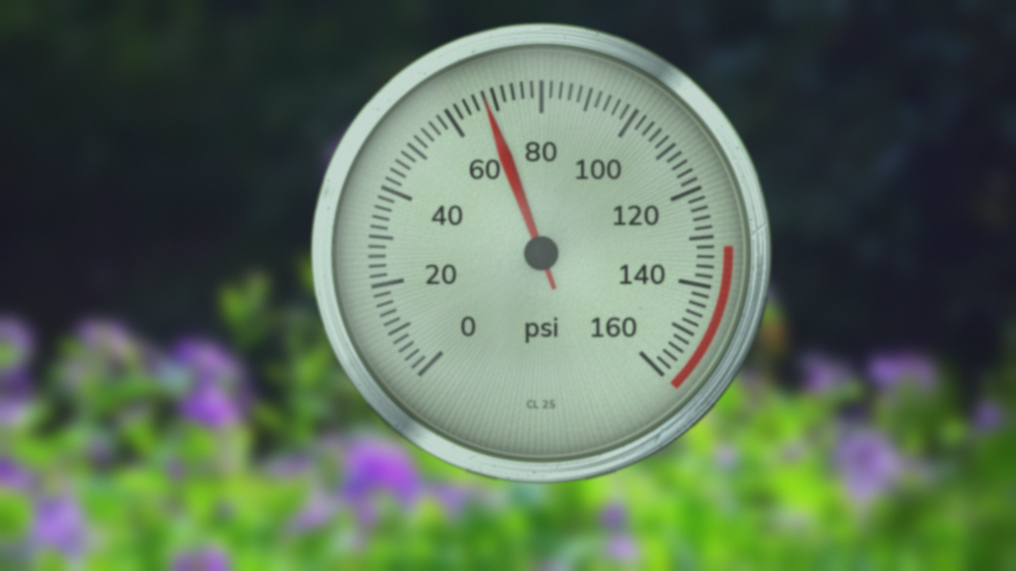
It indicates 68 psi
